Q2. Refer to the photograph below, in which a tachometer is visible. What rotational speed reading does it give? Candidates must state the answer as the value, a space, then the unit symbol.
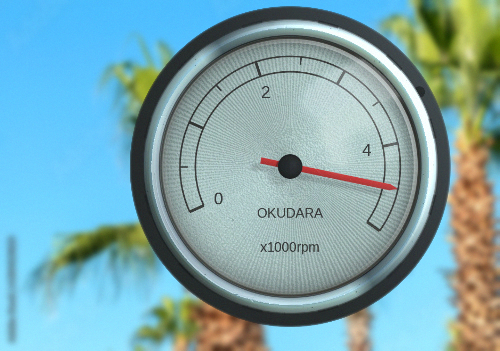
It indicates 4500 rpm
